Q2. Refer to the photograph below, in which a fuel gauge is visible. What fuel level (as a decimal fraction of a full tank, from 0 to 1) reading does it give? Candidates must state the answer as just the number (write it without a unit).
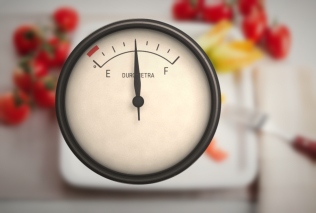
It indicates 0.5
